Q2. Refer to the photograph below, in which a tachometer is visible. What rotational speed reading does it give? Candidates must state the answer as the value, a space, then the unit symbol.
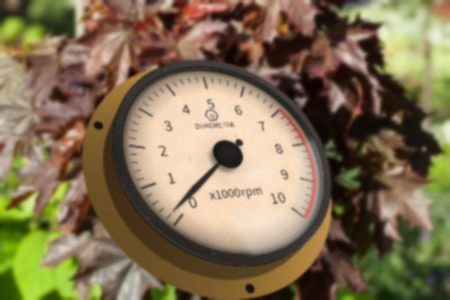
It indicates 200 rpm
